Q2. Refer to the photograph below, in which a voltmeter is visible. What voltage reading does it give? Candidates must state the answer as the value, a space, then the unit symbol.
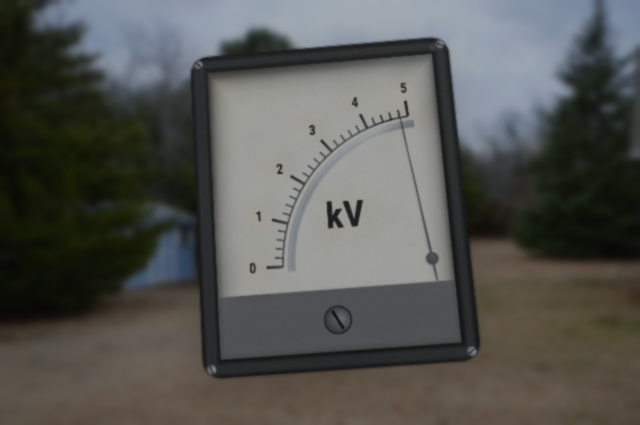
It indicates 4.8 kV
